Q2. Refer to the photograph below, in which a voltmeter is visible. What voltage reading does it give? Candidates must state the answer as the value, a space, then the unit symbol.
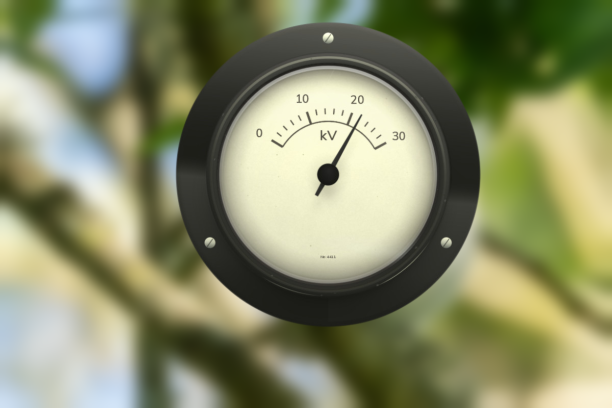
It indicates 22 kV
